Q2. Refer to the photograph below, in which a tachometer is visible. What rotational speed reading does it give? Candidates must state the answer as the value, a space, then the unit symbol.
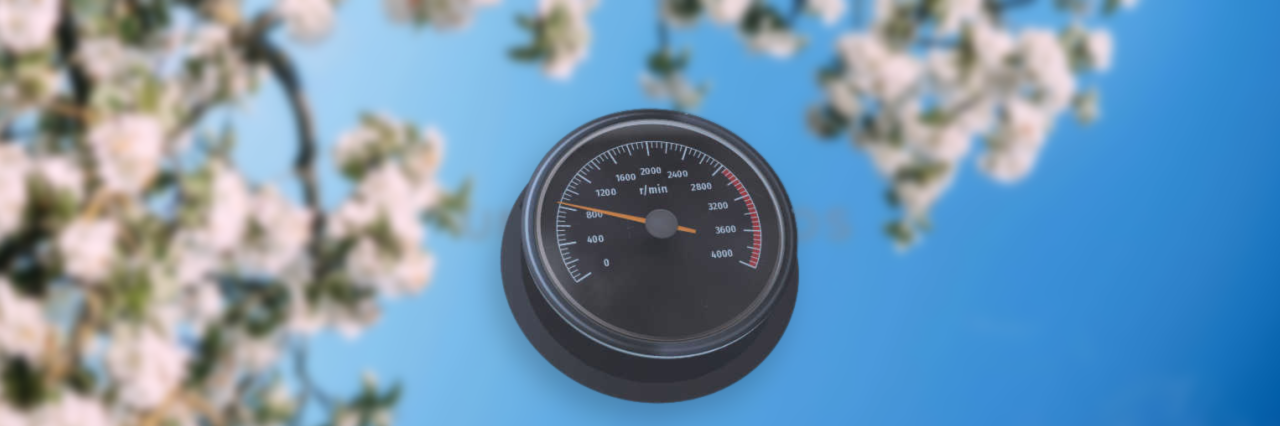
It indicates 800 rpm
